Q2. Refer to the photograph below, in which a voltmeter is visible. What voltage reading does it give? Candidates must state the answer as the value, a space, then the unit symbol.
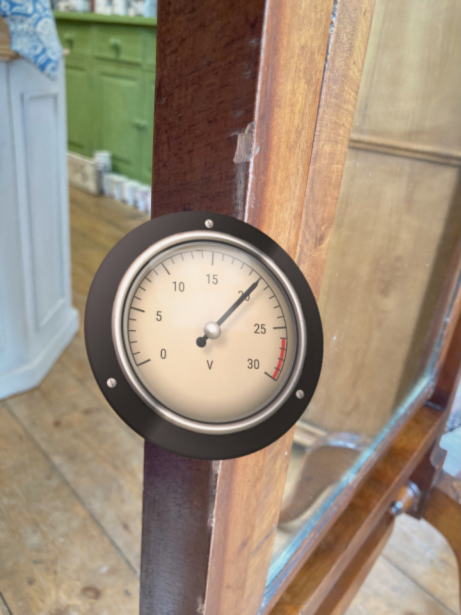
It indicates 20 V
